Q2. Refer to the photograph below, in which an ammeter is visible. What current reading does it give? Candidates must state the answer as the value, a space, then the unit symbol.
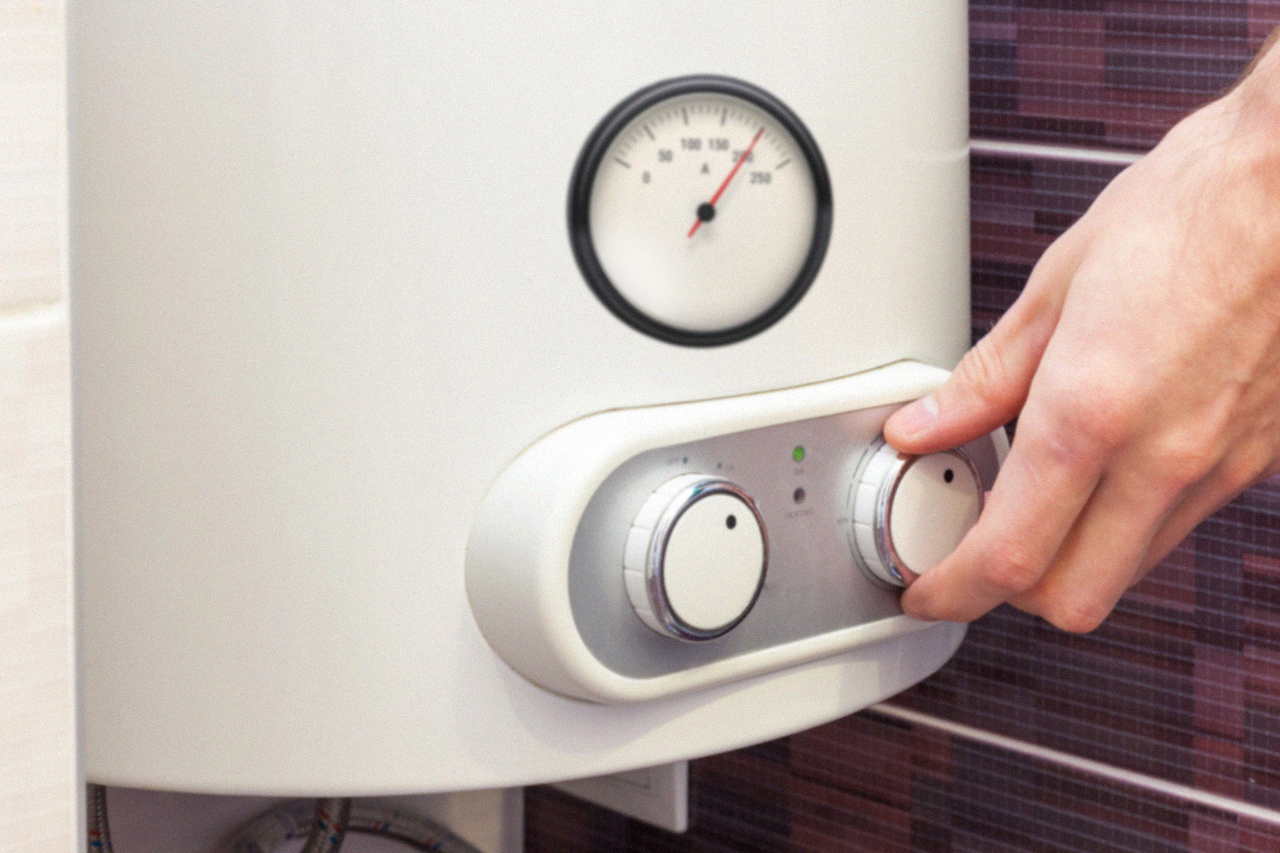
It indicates 200 A
